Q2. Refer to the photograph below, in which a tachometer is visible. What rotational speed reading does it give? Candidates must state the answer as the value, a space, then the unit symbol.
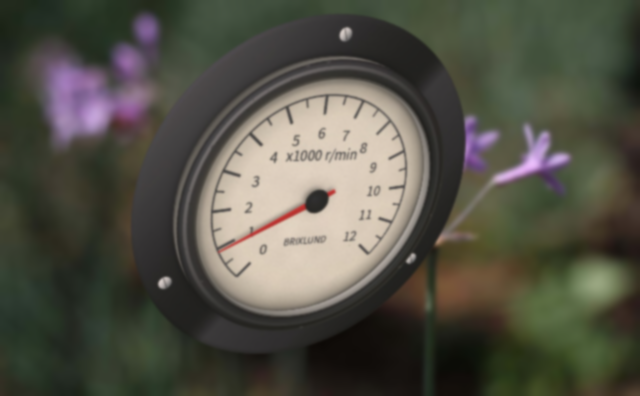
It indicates 1000 rpm
